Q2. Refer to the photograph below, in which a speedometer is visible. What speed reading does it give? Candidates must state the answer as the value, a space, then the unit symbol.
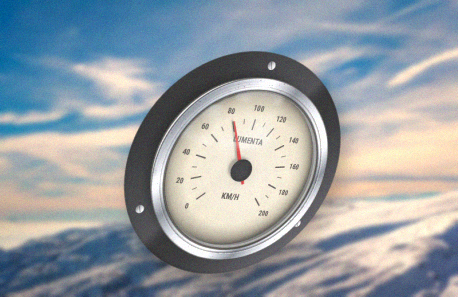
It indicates 80 km/h
